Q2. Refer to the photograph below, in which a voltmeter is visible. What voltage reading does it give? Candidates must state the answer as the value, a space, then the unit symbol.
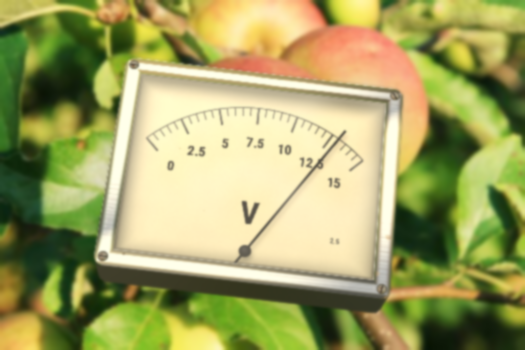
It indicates 13 V
